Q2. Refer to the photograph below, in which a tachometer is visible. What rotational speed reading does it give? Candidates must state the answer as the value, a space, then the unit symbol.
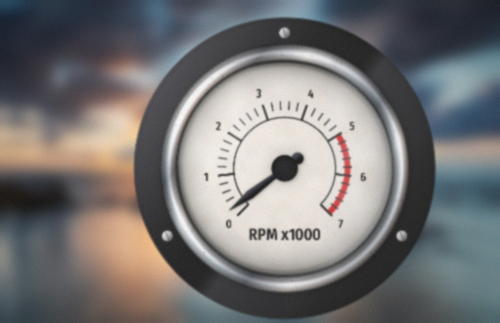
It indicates 200 rpm
